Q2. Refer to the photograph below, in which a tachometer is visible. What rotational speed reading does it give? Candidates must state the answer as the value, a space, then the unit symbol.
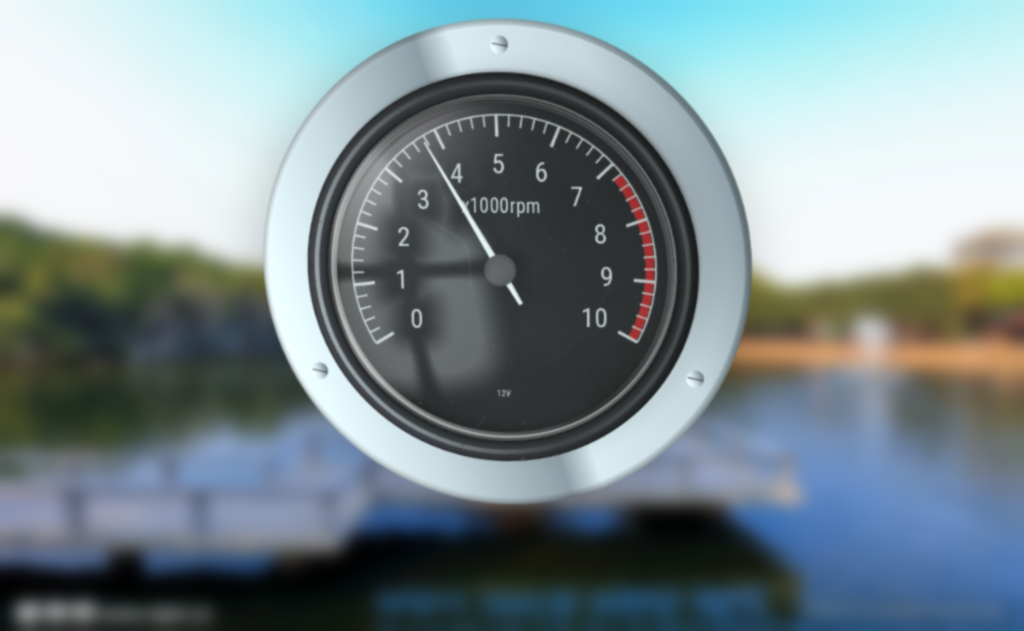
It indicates 3800 rpm
